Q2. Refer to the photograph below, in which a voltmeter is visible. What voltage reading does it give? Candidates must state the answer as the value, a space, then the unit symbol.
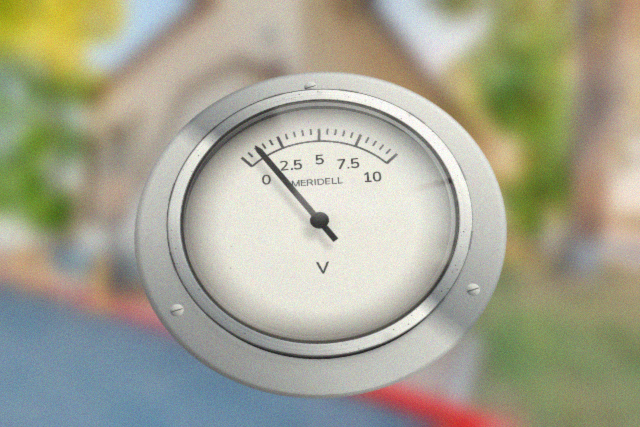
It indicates 1 V
